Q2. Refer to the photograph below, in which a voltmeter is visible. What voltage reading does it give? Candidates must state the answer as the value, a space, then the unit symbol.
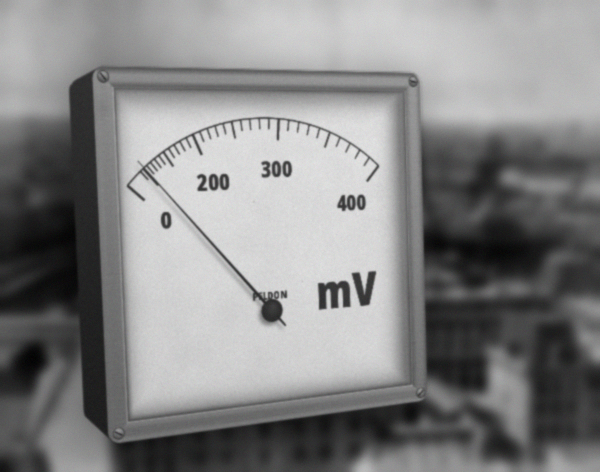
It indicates 100 mV
